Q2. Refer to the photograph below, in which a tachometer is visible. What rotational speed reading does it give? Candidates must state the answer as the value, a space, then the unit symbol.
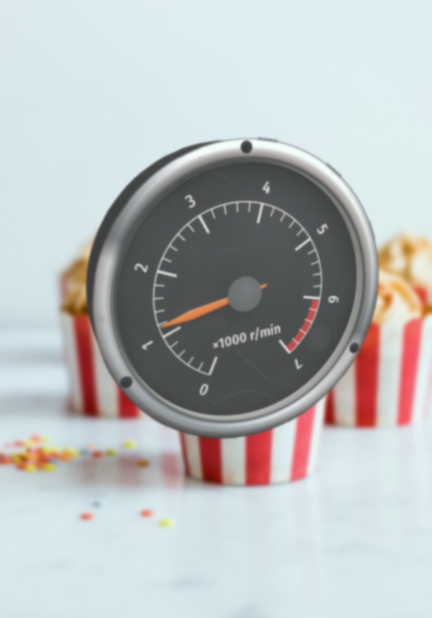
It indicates 1200 rpm
